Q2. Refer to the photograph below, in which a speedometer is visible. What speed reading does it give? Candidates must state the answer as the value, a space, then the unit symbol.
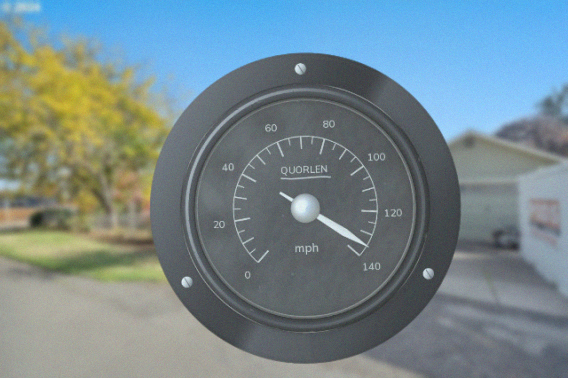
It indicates 135 mph
